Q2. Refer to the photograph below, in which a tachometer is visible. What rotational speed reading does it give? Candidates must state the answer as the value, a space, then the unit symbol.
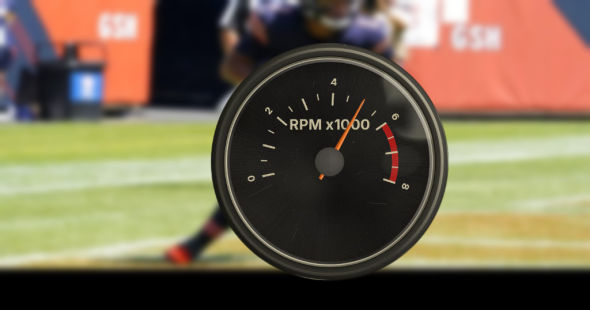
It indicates 5000 rpm
